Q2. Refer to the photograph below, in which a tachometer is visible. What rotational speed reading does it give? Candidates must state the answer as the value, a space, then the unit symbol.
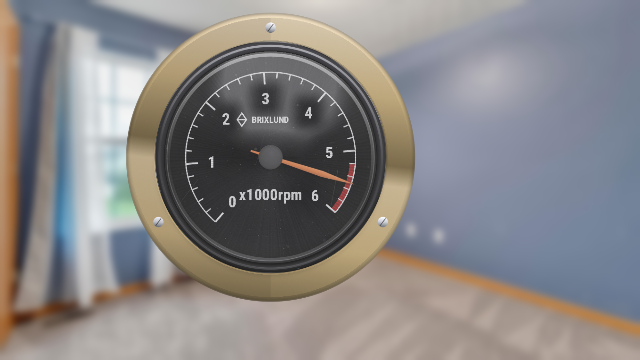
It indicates 5500 rpm
